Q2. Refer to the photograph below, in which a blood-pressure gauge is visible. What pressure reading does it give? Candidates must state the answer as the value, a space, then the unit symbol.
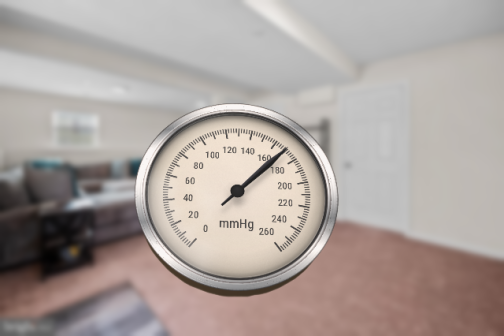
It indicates 170 mmHg
